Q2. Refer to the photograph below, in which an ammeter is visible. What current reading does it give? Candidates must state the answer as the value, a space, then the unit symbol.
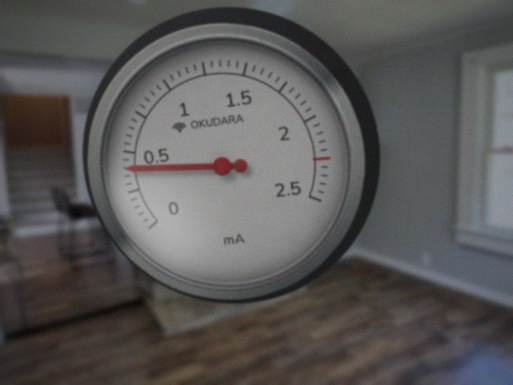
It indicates 0.4 mA
